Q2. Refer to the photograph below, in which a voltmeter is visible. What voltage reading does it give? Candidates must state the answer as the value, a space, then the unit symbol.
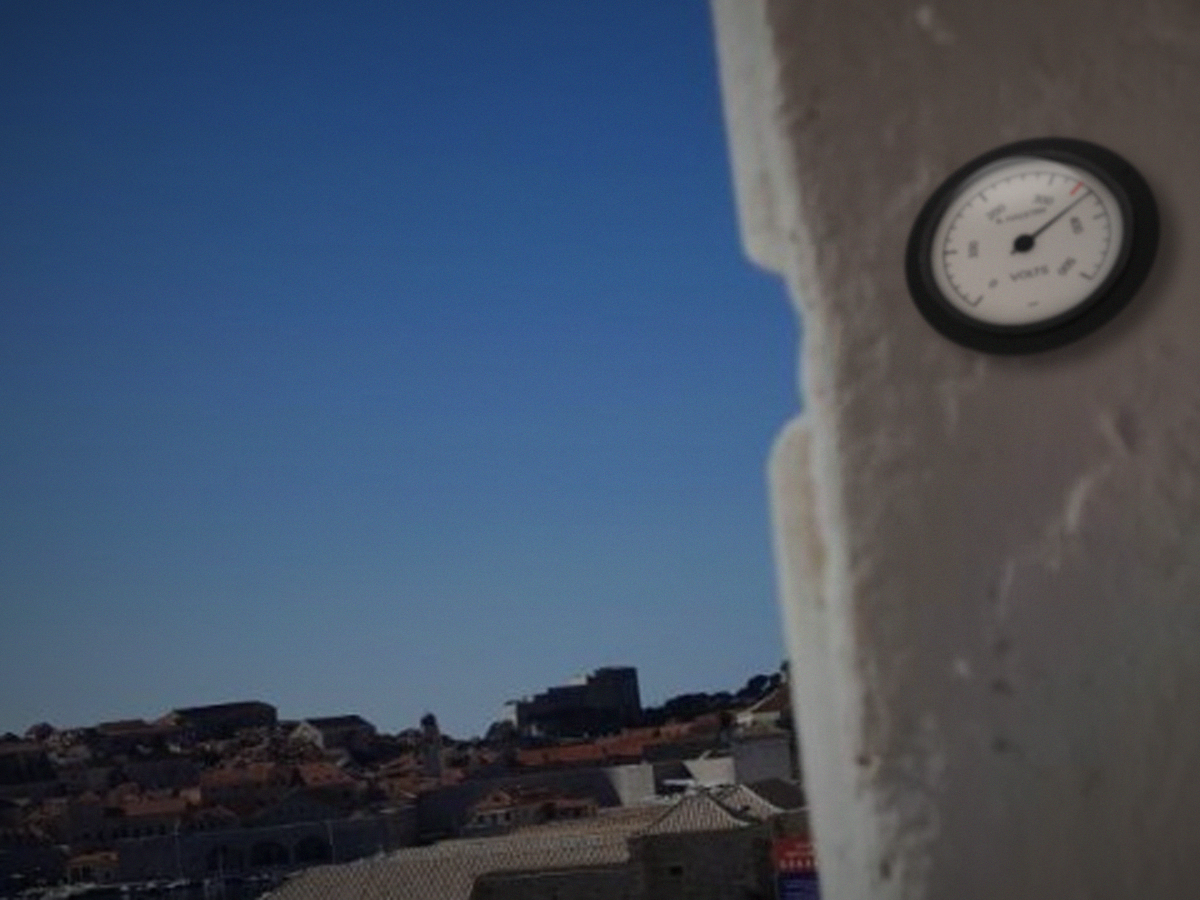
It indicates 360 V
